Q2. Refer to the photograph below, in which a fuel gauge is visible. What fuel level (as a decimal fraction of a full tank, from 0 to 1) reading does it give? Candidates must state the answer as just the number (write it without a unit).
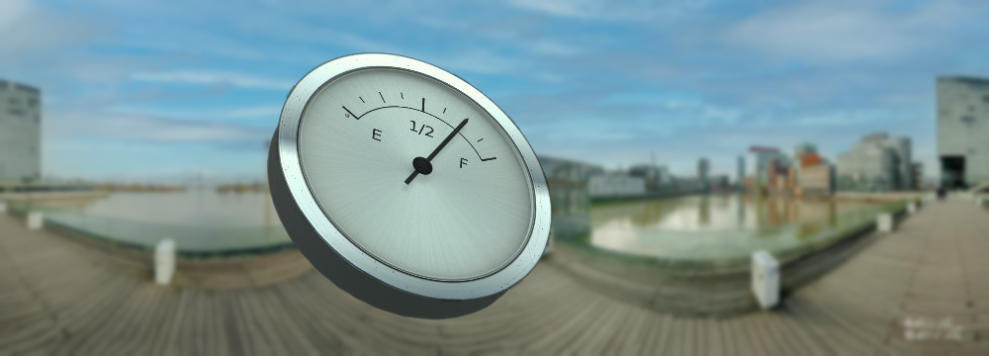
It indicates 0.75
